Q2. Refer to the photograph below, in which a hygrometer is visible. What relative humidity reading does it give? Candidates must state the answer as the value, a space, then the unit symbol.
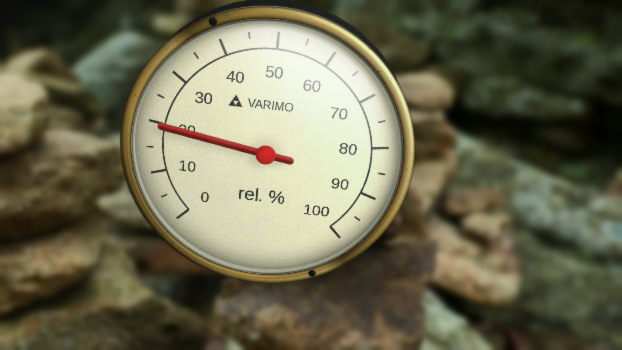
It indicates 20 %
